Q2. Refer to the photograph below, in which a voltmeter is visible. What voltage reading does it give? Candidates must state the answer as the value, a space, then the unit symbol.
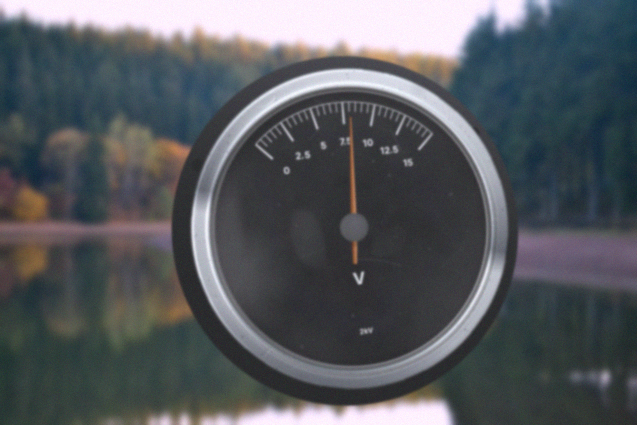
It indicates 8 V
